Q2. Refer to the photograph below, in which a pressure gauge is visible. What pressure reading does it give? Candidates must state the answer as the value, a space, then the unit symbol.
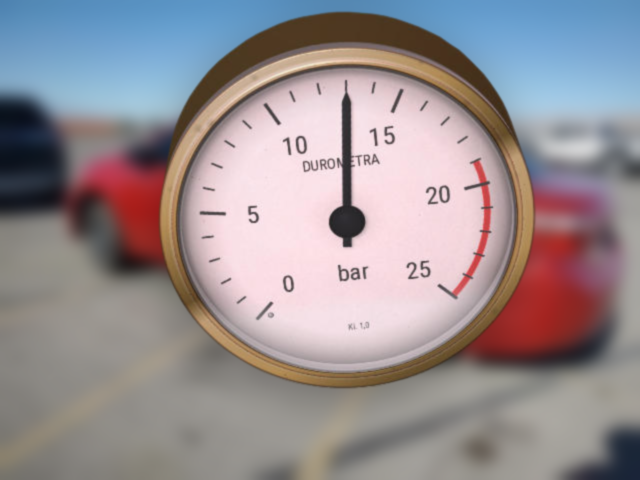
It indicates 13 bar
